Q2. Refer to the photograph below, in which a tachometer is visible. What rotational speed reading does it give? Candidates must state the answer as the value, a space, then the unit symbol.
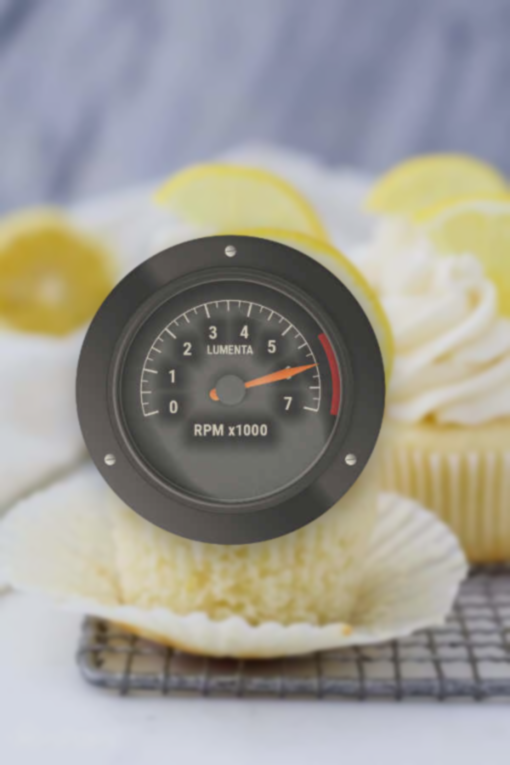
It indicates 6000 rpm
